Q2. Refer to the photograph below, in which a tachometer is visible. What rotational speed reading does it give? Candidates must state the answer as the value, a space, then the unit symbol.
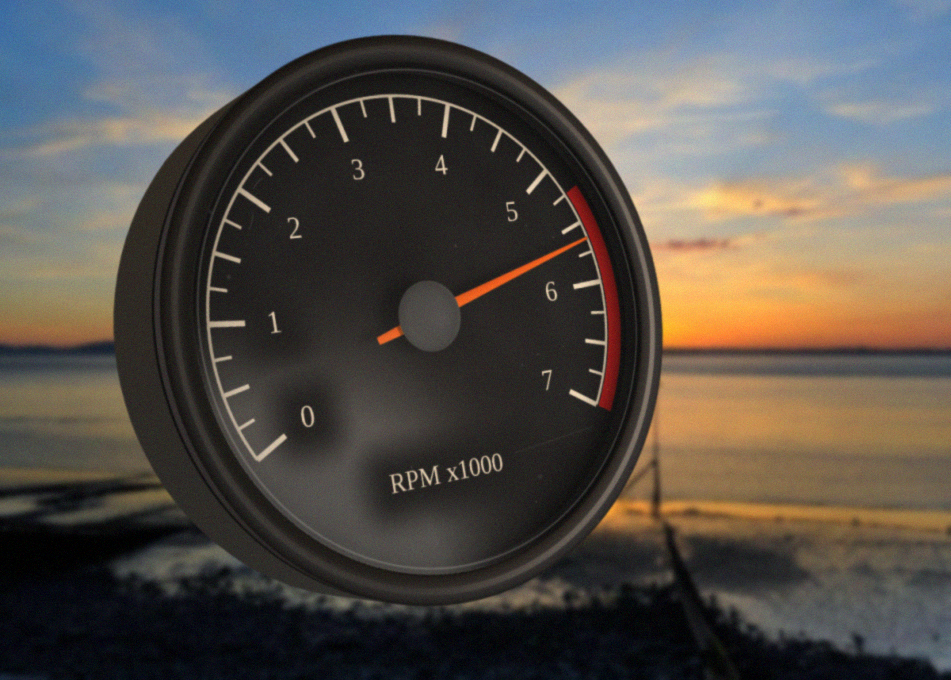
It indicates 5625 rpm
